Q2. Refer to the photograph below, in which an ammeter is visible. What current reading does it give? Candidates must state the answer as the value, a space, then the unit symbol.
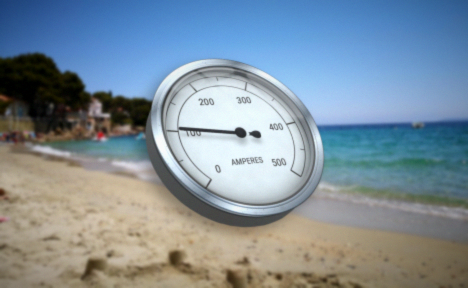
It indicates 100 A
